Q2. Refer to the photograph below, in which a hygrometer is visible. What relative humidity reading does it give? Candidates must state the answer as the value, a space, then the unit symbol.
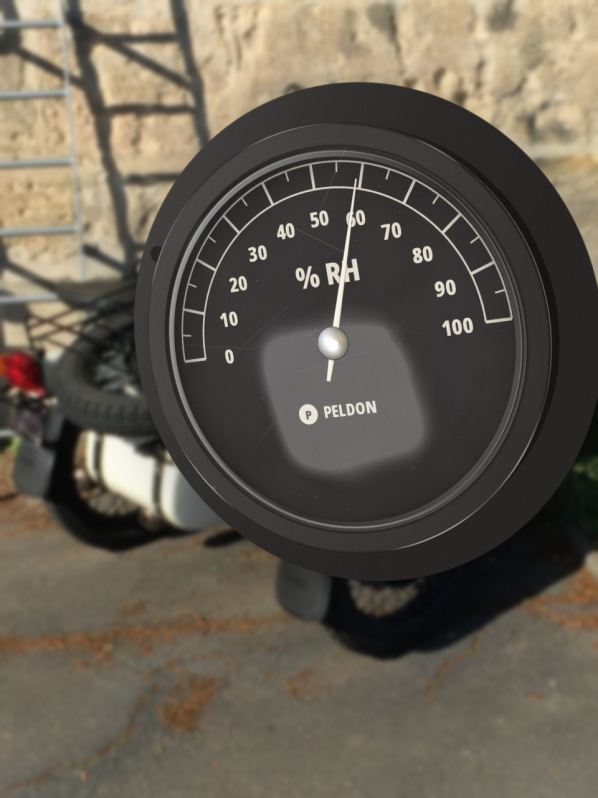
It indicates 60 %
